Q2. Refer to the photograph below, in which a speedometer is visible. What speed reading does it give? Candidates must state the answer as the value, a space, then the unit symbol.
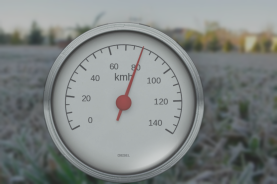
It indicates 80 km/h
